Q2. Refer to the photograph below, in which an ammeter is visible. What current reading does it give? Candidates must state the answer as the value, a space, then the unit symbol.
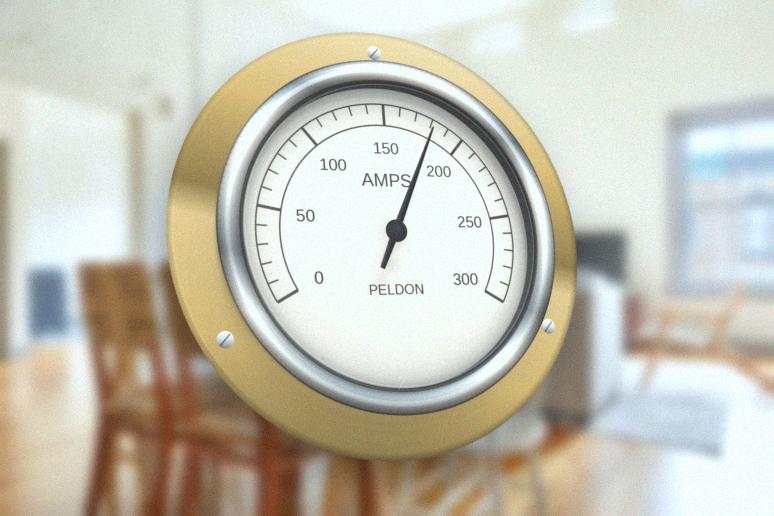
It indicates 180 A
